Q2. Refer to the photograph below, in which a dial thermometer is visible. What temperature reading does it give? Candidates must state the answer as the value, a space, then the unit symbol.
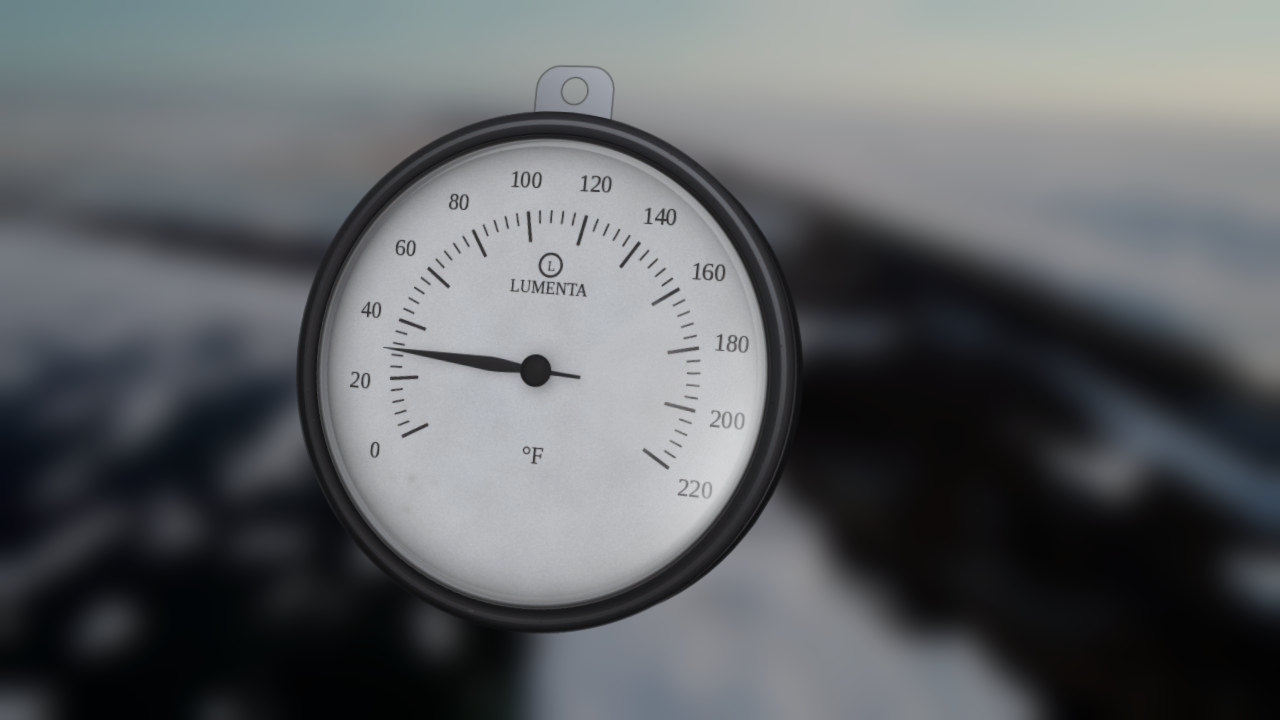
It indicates 30 °F
